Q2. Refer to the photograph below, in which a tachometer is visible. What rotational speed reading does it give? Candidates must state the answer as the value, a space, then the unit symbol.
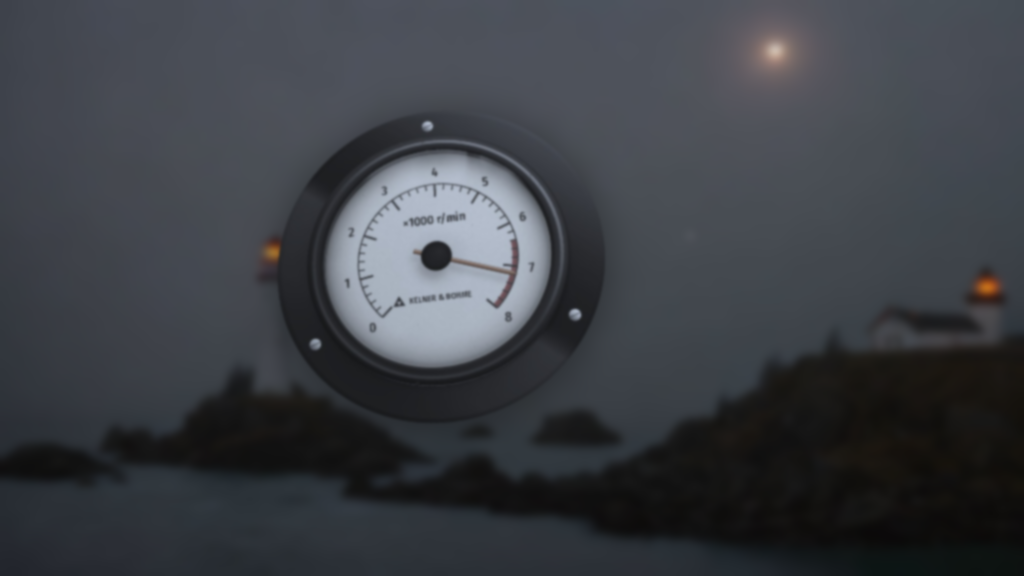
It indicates 7200 rpm
